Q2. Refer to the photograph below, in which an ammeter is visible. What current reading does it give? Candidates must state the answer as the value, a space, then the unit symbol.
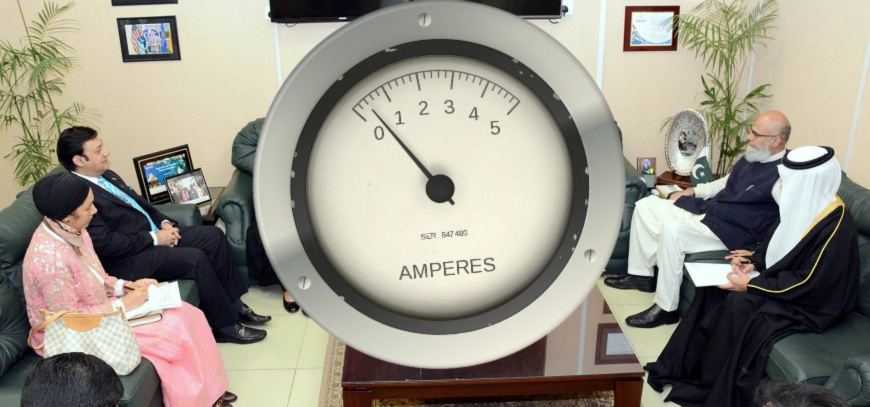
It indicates 0.4 A
